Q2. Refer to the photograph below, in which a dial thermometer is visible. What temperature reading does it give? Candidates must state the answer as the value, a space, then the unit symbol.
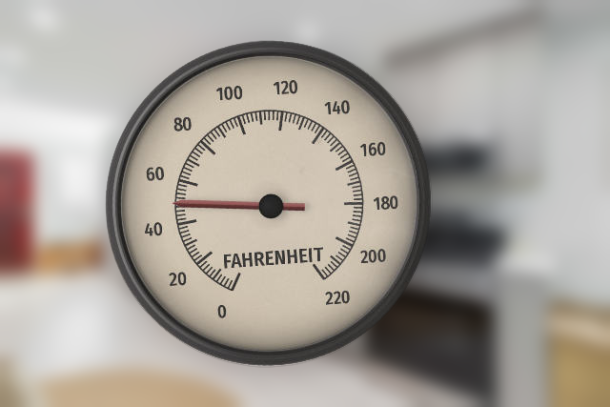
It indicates 50 °F
